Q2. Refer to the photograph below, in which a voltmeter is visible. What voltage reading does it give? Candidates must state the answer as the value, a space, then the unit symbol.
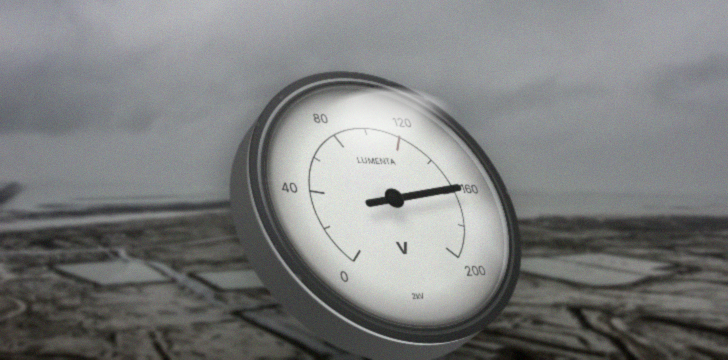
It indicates 160 V
